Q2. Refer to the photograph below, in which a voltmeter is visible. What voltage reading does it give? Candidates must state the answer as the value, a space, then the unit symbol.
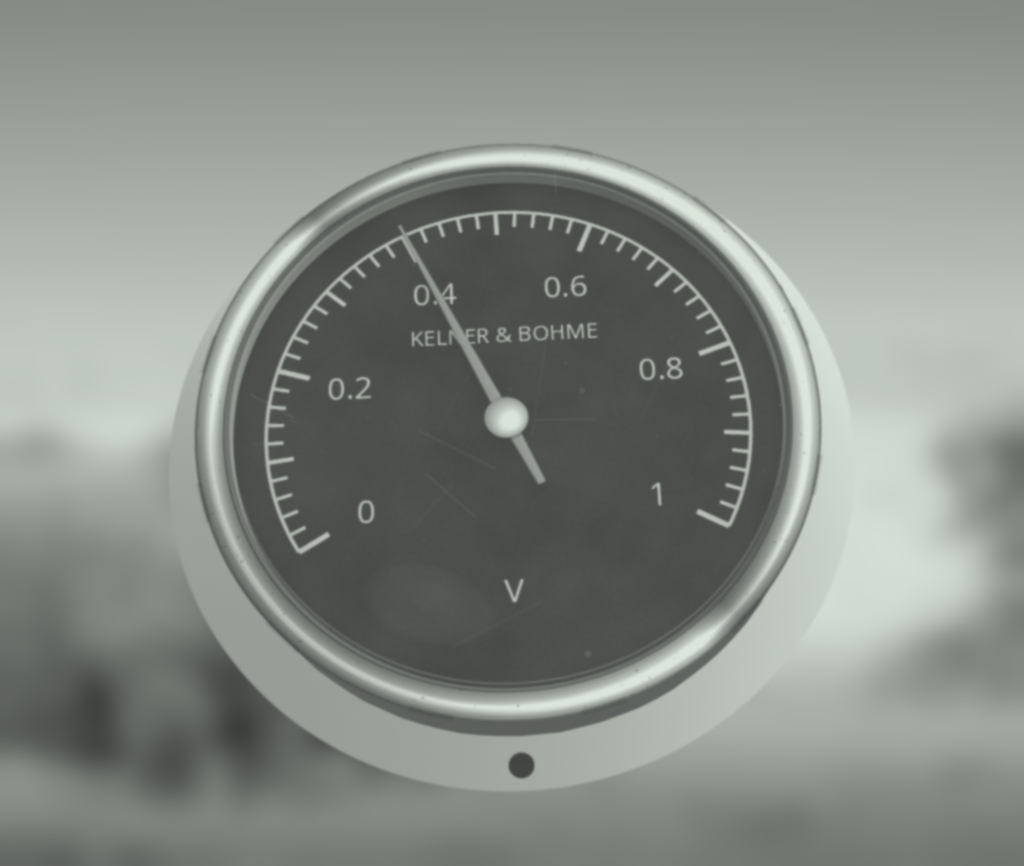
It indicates 0.4 V
